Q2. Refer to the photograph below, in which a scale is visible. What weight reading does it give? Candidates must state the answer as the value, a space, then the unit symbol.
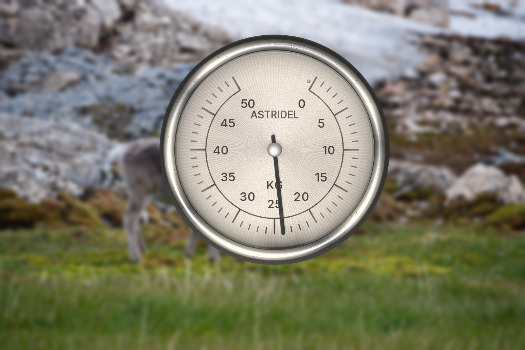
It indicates 24 kg
